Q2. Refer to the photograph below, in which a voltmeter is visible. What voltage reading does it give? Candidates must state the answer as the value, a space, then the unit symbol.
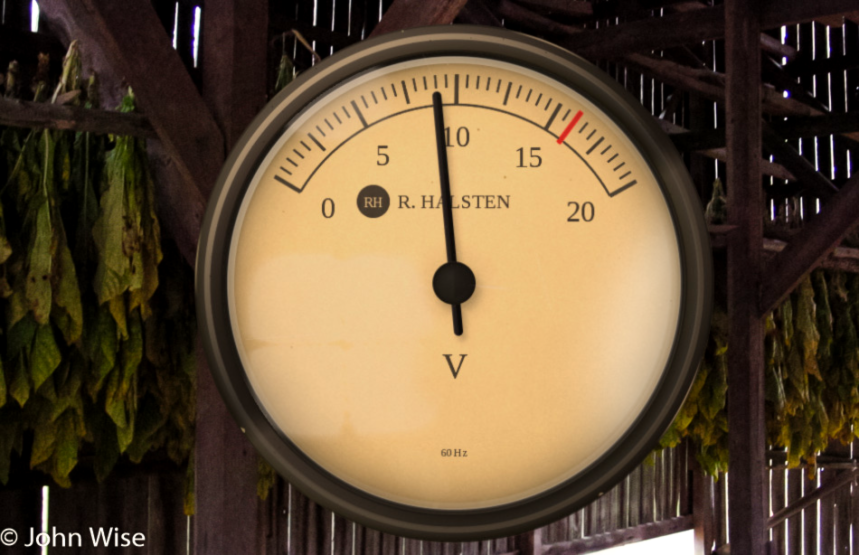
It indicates 9 V
